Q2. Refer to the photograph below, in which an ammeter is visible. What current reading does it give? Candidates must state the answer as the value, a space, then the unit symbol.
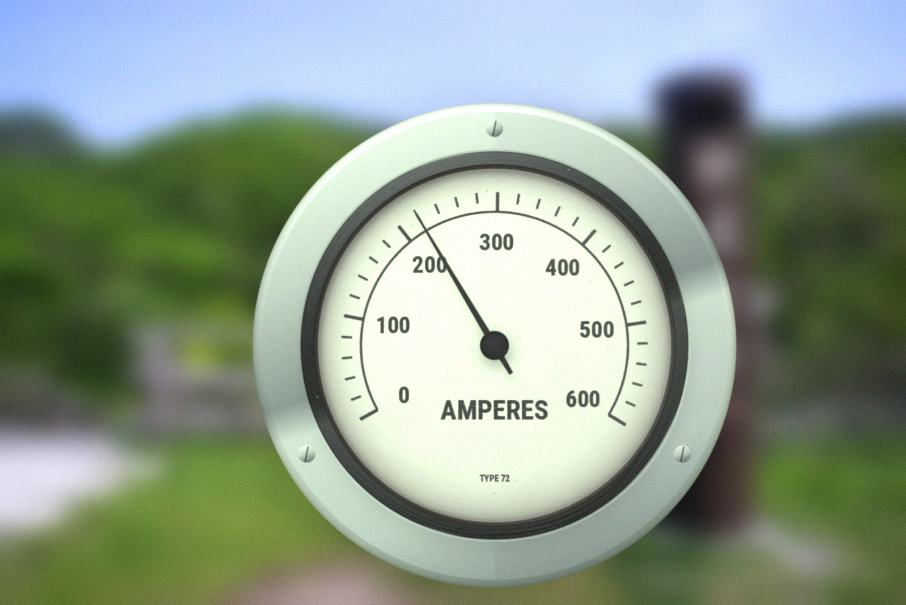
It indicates 220 A
